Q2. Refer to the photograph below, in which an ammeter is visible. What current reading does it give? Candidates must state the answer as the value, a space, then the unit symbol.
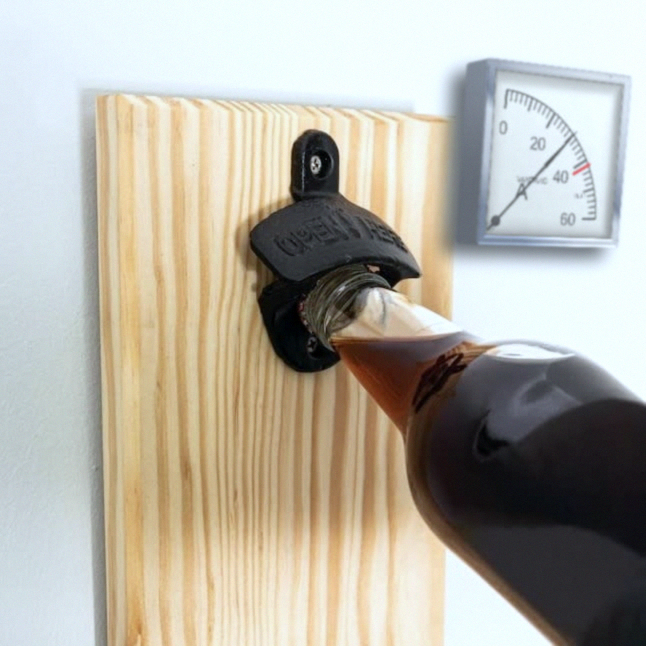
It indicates 30 A
